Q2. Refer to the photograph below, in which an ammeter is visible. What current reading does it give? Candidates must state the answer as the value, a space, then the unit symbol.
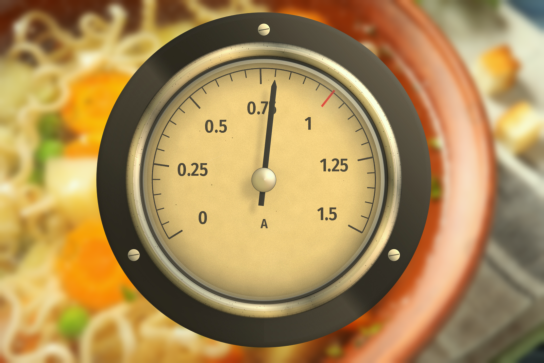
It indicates 0.8 A
